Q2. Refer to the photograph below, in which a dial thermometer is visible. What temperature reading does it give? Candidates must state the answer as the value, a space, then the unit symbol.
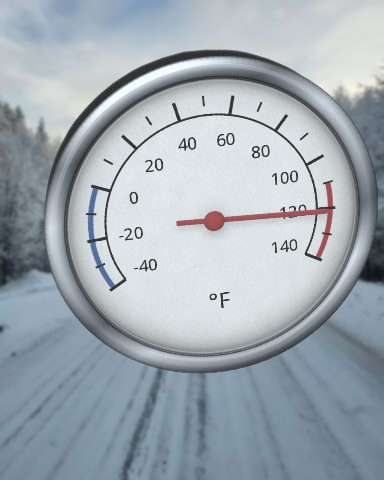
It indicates 120 °F
